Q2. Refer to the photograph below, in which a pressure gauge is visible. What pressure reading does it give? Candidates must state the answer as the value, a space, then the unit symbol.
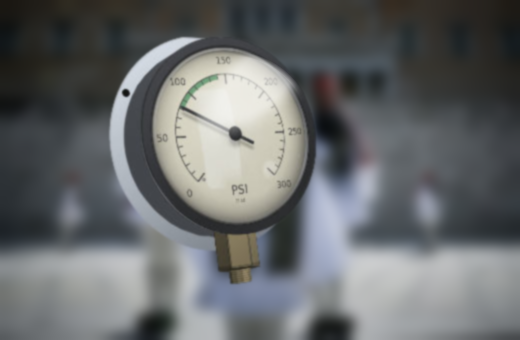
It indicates 80 psi
